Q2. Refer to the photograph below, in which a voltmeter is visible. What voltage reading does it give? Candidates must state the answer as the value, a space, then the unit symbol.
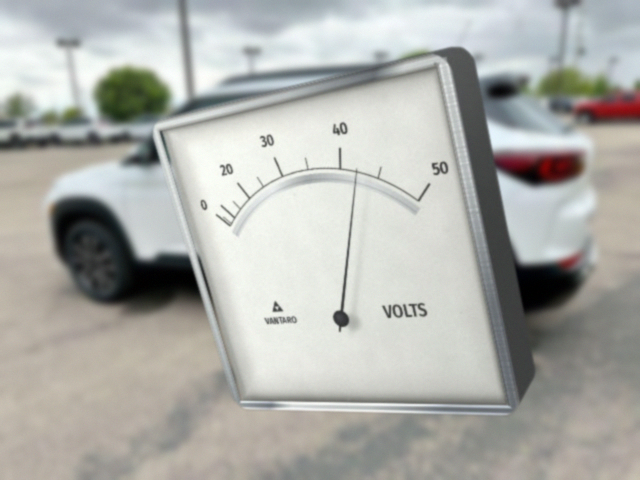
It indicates 42.5 V
